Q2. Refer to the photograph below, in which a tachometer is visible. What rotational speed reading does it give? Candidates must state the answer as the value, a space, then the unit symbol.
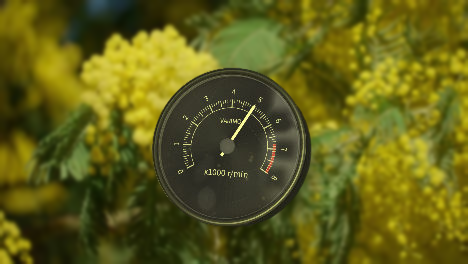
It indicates 5000 rpm
